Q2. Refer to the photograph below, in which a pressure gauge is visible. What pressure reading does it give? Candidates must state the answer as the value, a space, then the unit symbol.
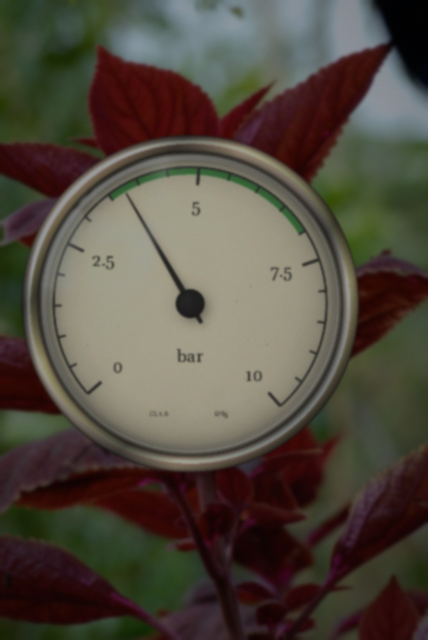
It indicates 3.75 bar
